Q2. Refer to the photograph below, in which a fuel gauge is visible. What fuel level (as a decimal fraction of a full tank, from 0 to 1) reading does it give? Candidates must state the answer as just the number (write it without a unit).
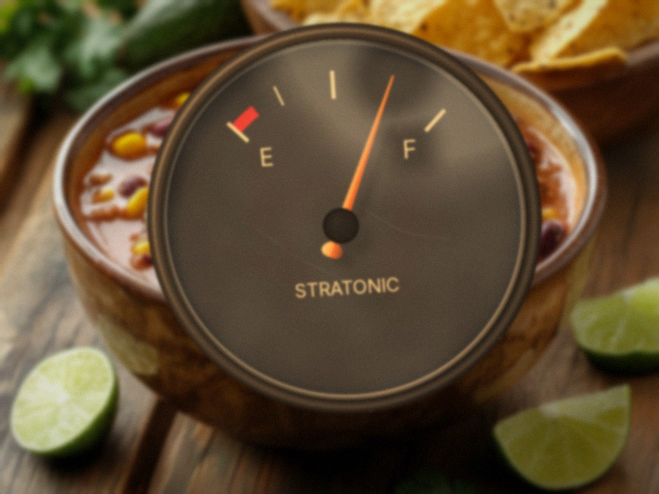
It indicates 0.75
